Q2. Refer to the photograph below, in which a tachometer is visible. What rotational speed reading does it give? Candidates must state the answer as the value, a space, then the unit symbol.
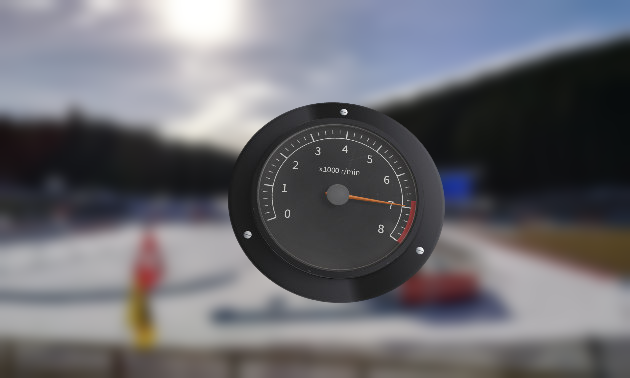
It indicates 7000 rpm
